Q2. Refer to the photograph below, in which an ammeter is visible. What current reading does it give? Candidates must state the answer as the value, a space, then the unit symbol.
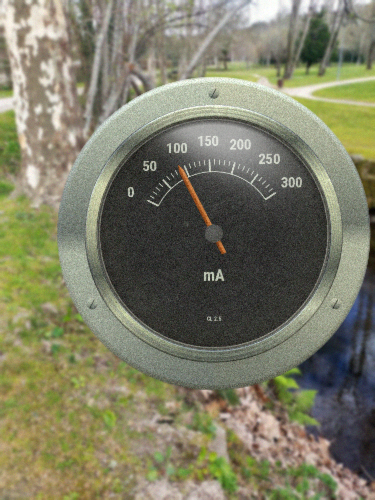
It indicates 90 mA
